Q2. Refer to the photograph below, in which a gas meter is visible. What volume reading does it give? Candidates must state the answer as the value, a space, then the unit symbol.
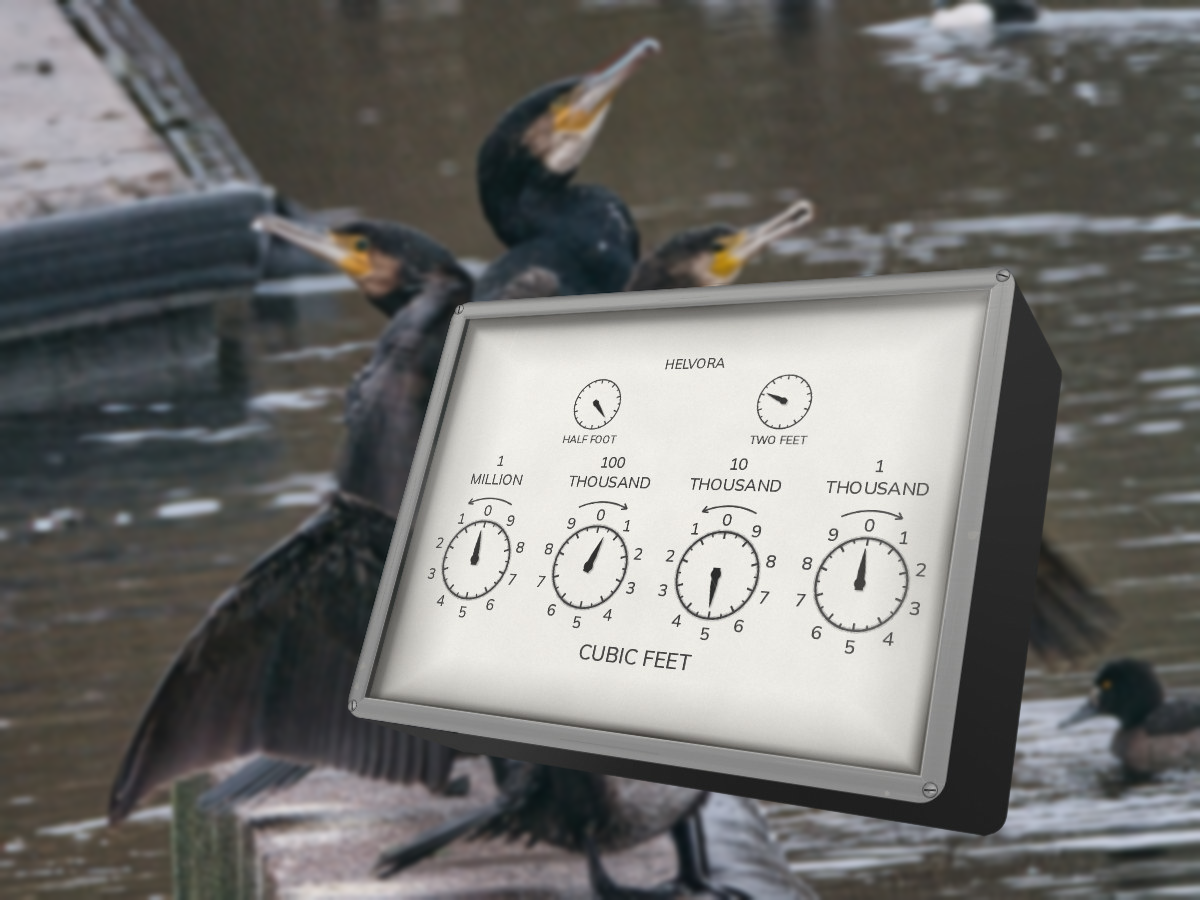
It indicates 5000 ft³
